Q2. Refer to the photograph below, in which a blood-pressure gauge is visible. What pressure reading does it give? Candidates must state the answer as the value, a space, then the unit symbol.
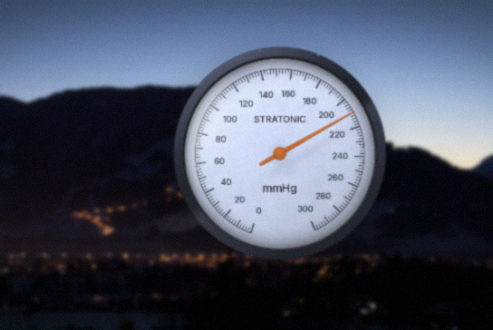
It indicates 210 mmHg
